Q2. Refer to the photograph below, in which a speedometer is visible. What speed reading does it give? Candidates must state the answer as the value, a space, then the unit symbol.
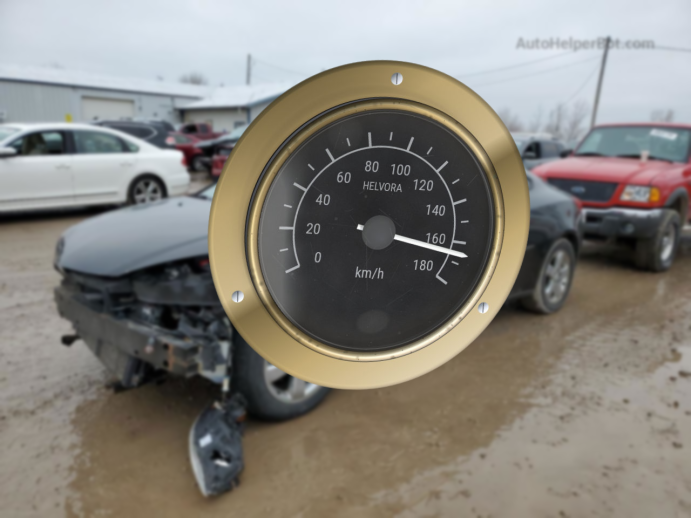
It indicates 165 km/h
